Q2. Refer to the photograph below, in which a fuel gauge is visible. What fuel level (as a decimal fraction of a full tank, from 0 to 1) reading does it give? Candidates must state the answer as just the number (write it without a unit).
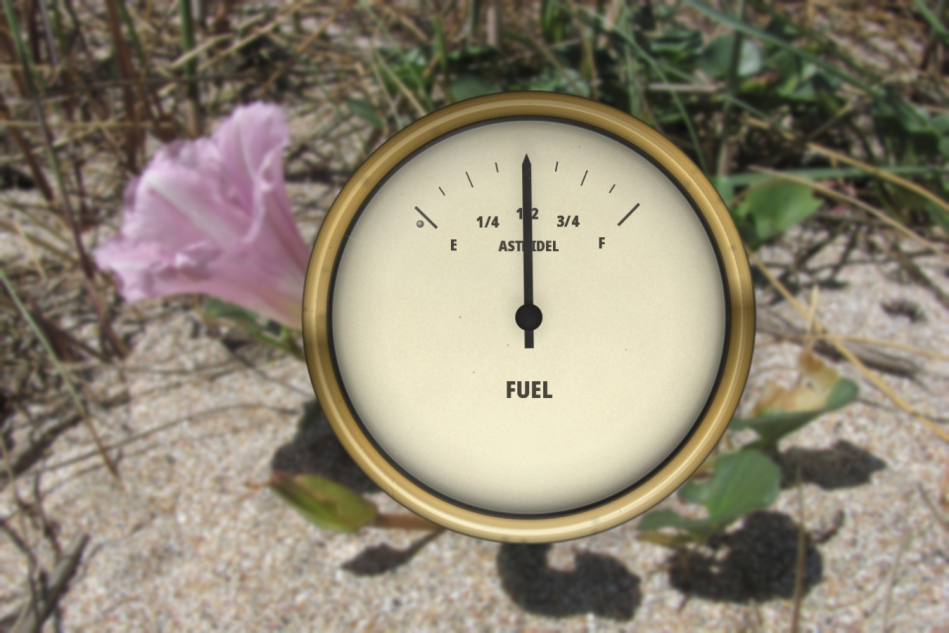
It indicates 0.5
